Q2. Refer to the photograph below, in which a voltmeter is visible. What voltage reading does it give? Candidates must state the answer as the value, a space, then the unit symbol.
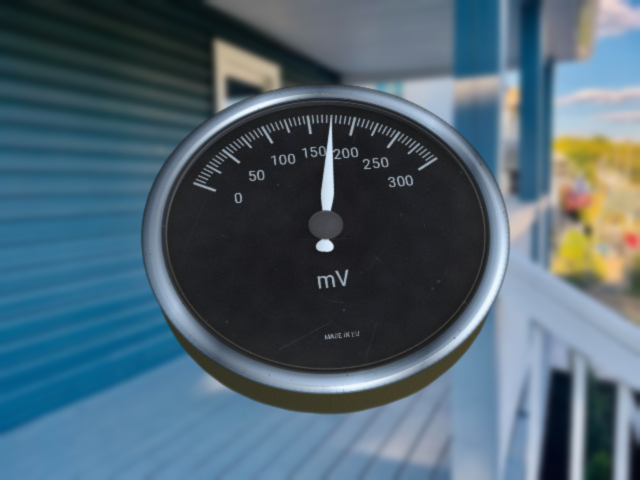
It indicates 175 mV
